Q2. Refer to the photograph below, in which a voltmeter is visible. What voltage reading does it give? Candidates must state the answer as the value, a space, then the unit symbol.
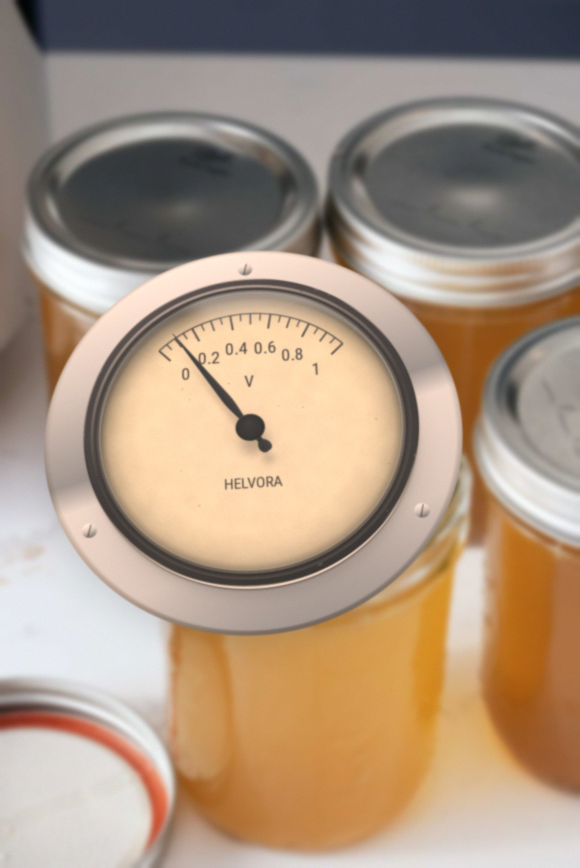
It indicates 0.1 V
